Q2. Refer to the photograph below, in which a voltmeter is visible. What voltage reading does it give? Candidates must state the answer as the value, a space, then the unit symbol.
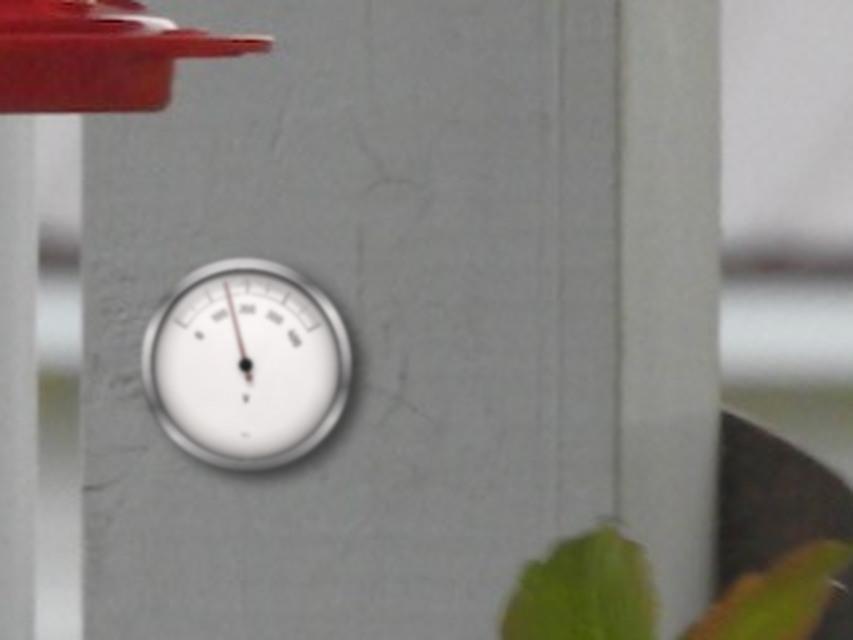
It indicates 150 V
